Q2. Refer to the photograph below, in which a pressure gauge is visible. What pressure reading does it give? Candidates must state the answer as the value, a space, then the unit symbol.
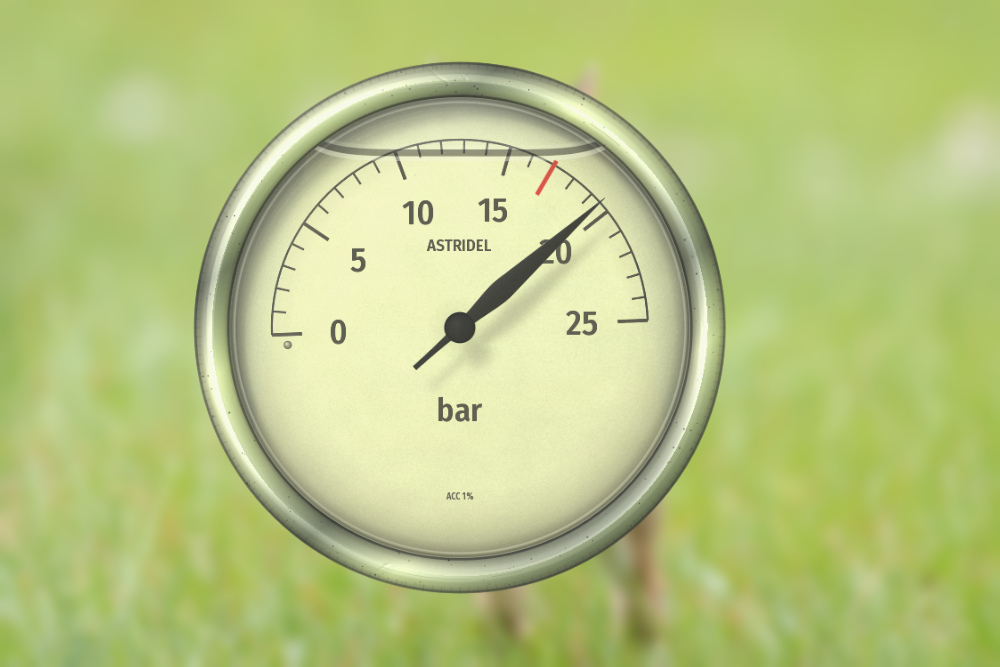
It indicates 19.5 bar
